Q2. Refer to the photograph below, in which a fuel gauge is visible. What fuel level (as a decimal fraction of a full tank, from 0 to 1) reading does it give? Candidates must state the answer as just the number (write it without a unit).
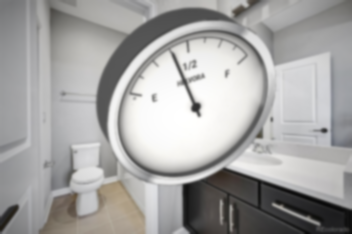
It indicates 0.375
